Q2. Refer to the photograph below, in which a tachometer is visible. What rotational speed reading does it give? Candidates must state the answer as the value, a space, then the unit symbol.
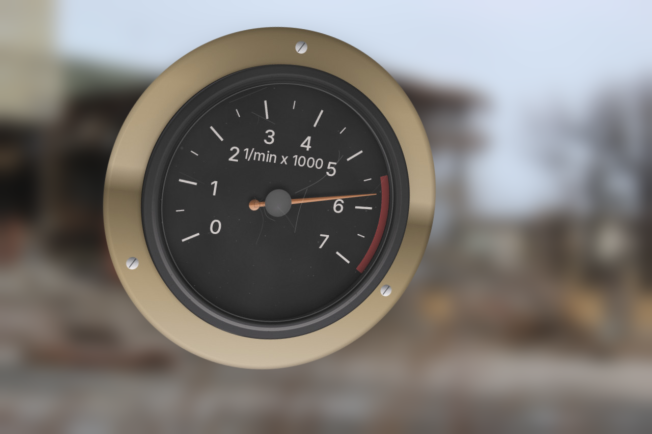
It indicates 5750 rpm
